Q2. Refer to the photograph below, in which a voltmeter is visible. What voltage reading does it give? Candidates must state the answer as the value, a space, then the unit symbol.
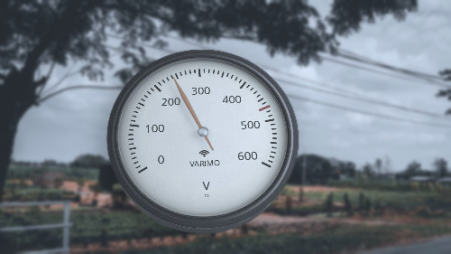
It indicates 240 V
